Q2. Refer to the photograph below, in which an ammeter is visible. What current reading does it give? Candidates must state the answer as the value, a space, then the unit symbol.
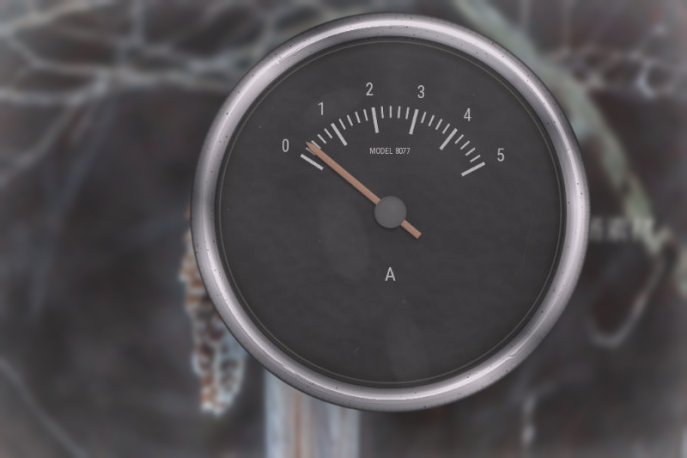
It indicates 0.3 A
